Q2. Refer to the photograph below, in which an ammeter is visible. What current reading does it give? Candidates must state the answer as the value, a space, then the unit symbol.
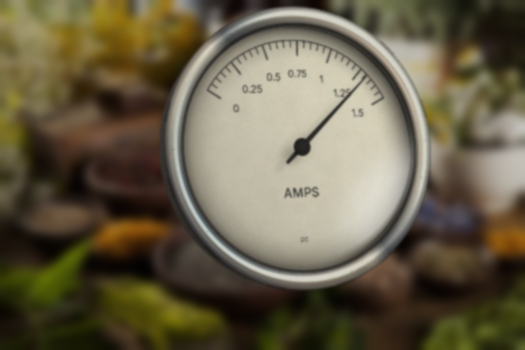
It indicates 1.3 A
